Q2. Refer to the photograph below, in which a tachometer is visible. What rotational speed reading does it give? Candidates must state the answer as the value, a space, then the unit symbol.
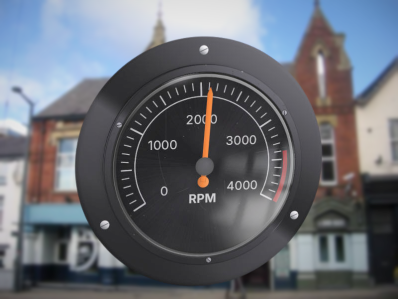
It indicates 2100 rpm
